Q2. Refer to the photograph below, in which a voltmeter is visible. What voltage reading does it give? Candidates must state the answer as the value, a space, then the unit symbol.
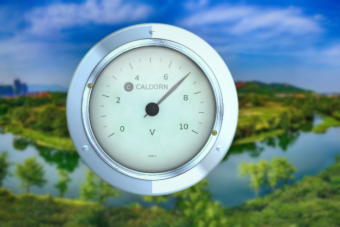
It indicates 7 V
